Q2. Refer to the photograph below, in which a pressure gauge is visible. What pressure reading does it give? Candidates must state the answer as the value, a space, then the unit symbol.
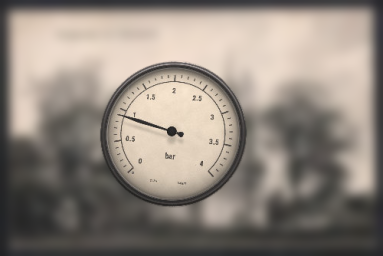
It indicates 0.9 bar
